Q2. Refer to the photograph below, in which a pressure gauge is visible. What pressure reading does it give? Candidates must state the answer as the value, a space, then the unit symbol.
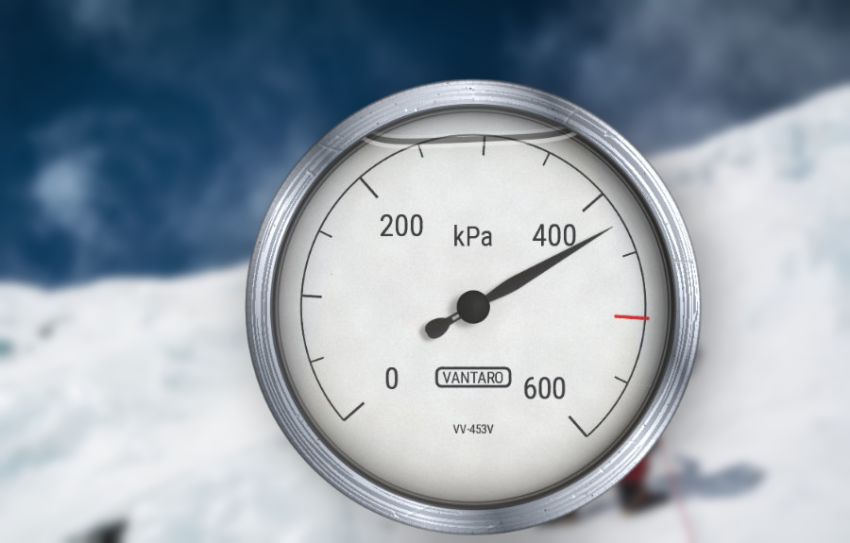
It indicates 425 kPa
